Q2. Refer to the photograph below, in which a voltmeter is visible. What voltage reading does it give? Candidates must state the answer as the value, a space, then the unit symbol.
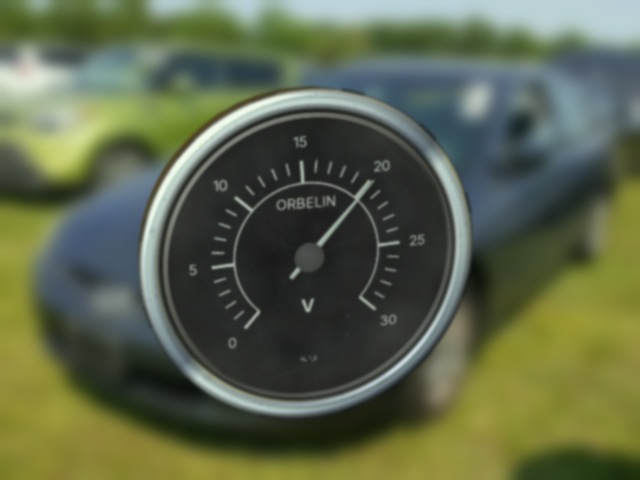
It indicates 20 V
